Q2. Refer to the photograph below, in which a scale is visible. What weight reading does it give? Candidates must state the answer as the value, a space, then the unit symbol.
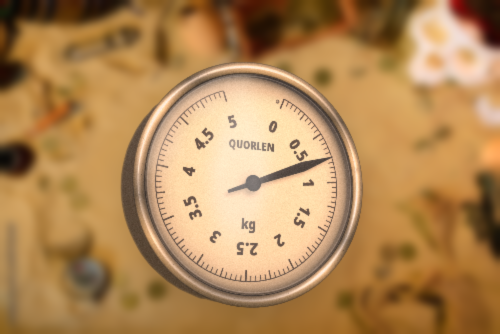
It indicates 0.75 kg
